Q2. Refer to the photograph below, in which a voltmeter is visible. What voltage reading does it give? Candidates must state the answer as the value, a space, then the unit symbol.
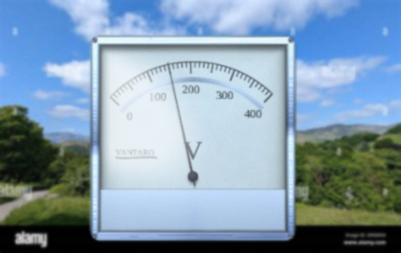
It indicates 150 V
